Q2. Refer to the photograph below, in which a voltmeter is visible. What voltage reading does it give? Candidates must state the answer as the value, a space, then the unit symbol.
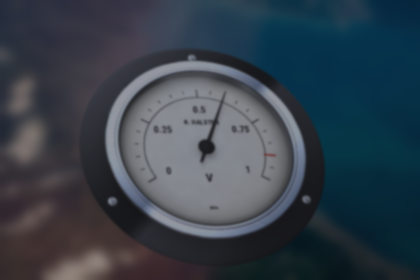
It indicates 0.6 V
